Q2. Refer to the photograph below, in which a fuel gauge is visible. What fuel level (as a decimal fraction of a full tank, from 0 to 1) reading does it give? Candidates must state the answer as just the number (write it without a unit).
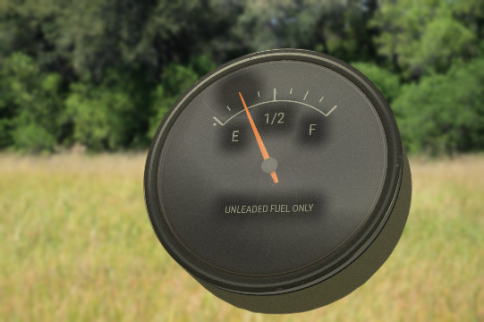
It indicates 0.25
